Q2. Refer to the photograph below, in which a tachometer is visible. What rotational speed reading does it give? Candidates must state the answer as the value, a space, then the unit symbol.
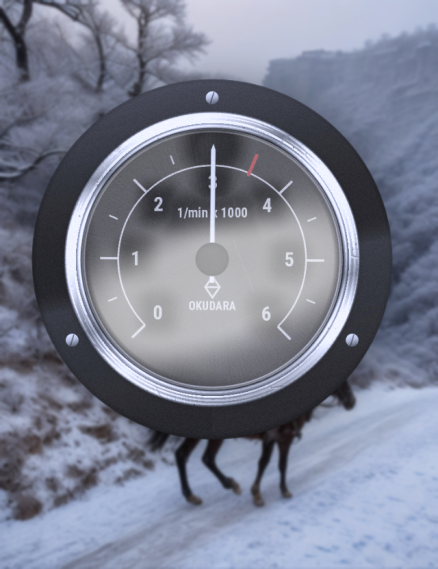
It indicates 3000 rpm
